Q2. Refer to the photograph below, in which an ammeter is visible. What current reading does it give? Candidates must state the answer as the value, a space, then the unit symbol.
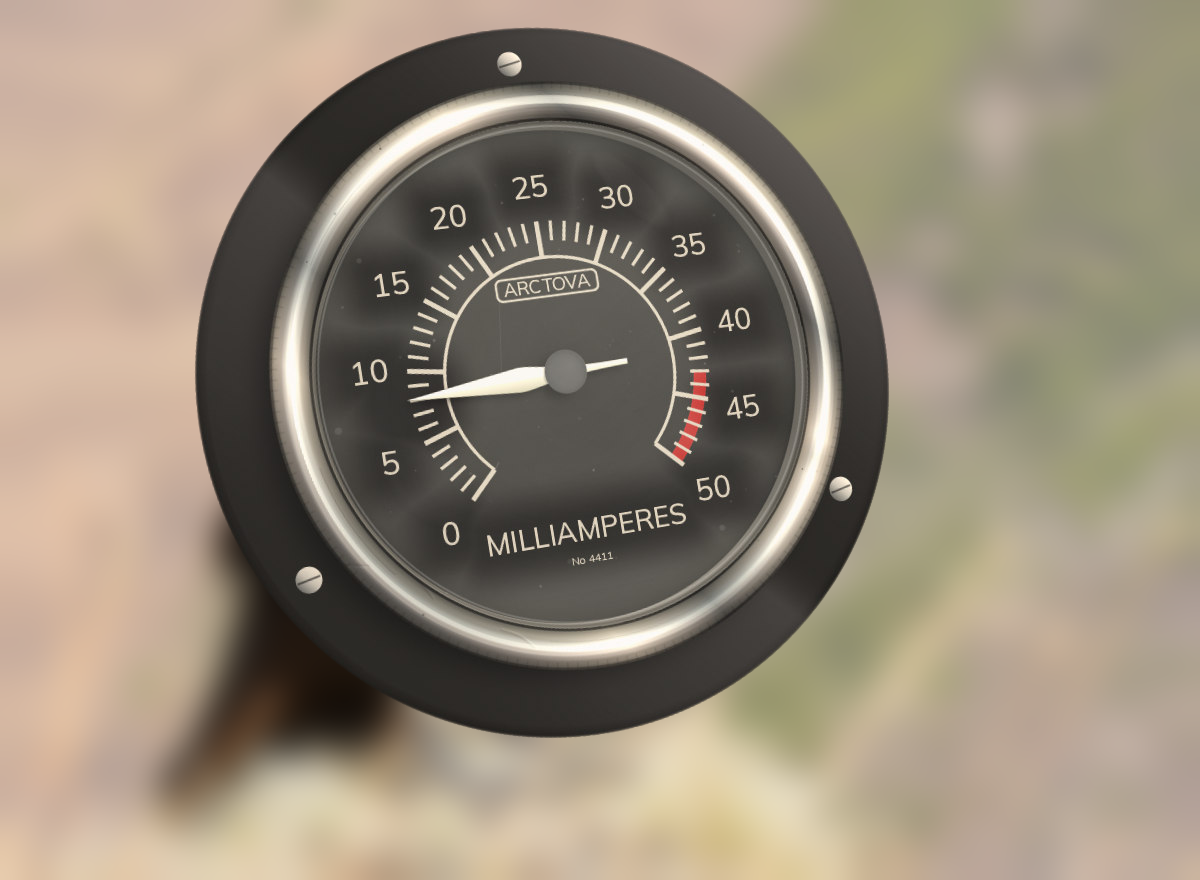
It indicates 8 mA
